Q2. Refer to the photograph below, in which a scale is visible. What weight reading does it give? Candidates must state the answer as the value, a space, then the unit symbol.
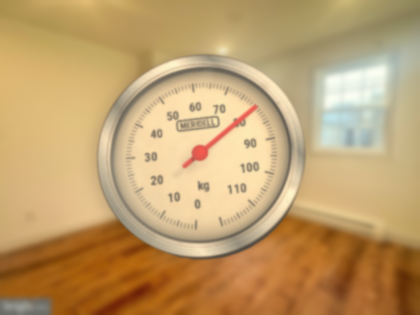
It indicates 80 kg
